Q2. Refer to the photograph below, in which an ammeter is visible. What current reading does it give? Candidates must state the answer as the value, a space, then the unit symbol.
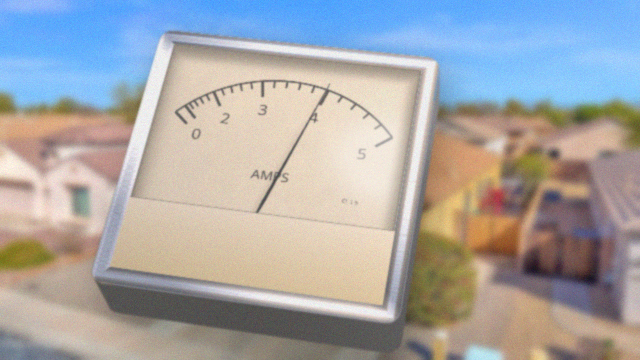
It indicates 4 A
